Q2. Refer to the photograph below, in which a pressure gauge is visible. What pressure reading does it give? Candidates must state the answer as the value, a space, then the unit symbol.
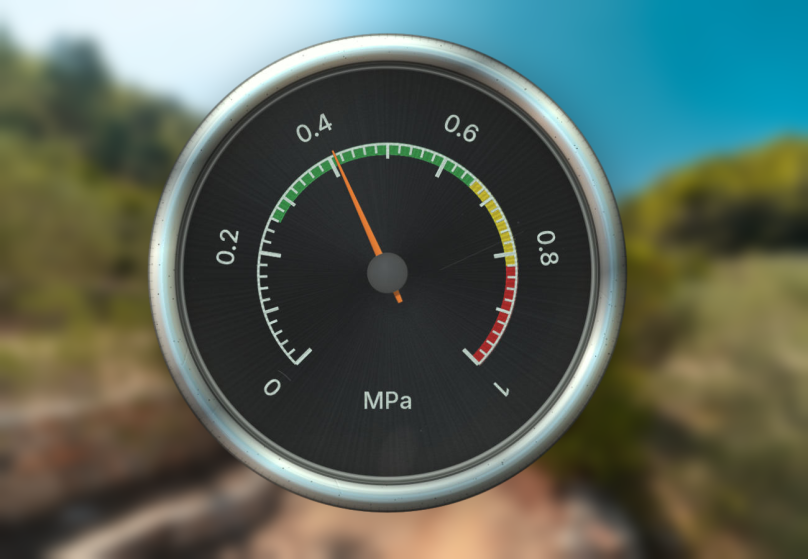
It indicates 0.41 MPa
